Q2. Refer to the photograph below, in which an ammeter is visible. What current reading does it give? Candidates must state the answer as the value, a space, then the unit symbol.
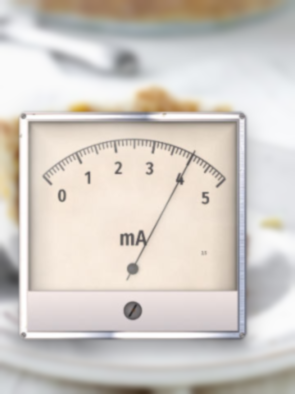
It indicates 4 mA
